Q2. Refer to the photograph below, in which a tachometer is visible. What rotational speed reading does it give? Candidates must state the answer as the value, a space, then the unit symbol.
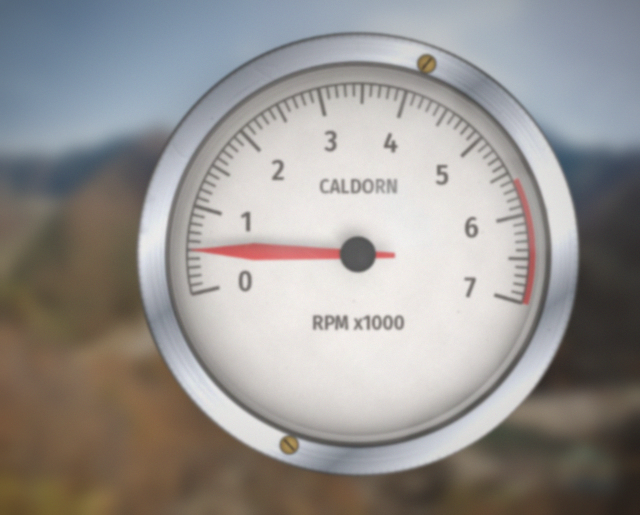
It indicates 500 rpm
